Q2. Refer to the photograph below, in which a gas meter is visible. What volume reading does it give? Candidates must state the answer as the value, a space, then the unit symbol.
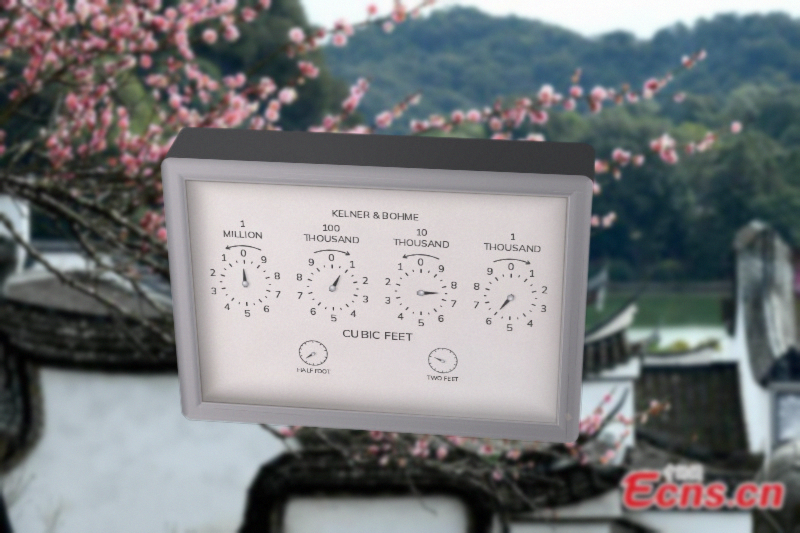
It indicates 7600 ft³
